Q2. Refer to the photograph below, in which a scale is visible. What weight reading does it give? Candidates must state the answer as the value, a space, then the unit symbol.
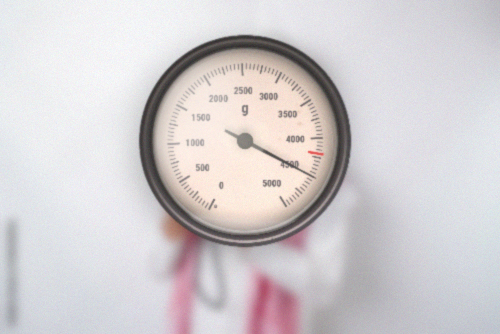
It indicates 4500 g
